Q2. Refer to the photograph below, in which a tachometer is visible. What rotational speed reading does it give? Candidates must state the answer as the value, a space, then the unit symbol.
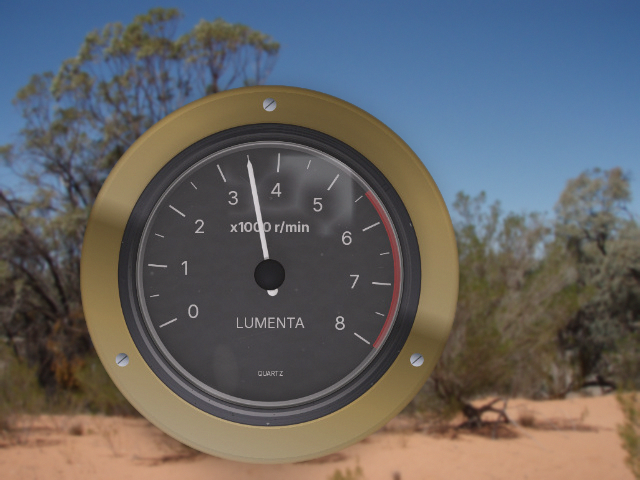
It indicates 3500 rpm
